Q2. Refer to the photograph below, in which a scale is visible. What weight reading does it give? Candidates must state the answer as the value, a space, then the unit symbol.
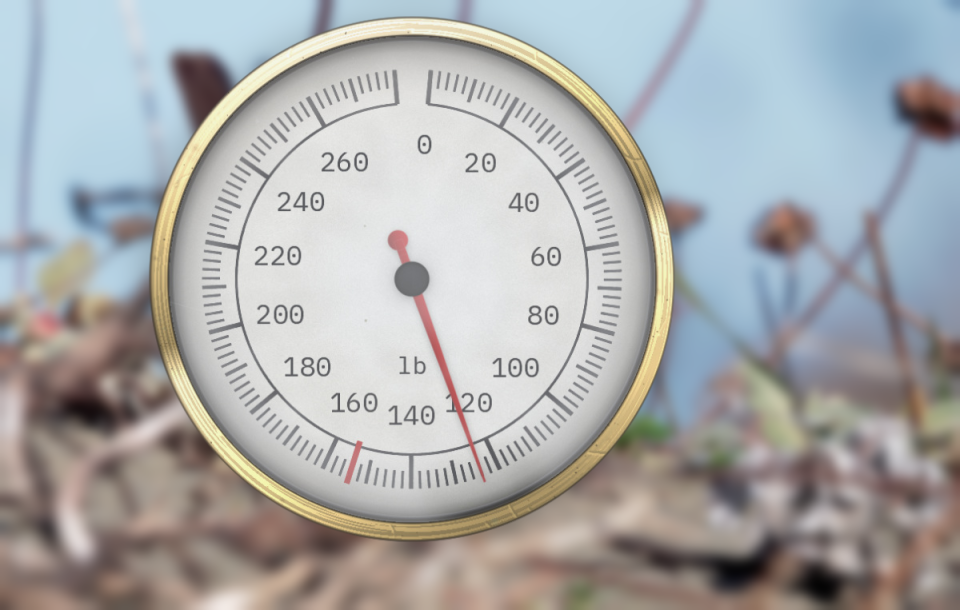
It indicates 124 lb
